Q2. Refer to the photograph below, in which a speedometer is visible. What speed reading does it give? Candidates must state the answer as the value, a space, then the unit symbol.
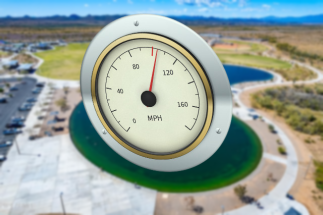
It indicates 105 mph
